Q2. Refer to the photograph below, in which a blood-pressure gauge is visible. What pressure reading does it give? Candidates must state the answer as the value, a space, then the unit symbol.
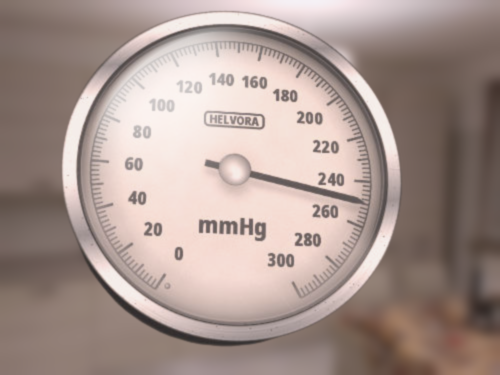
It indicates 250 mmHg
